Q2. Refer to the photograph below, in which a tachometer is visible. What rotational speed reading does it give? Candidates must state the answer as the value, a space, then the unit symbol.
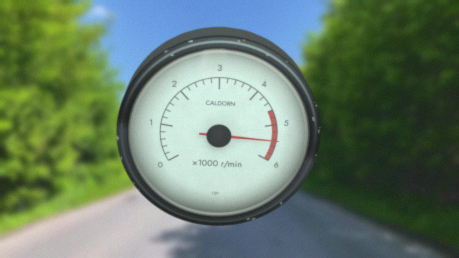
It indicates 5400 rpm
